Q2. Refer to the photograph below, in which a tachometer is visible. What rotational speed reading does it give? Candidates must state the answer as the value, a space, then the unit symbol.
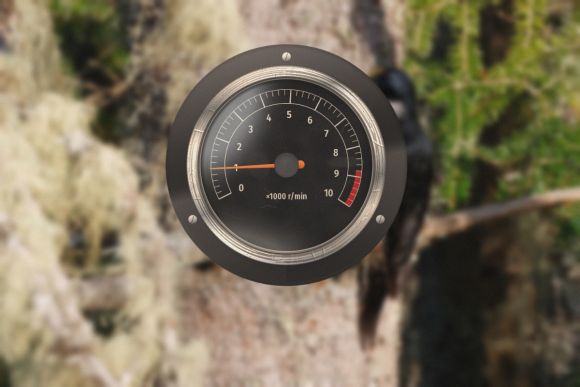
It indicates 1000 rpm
